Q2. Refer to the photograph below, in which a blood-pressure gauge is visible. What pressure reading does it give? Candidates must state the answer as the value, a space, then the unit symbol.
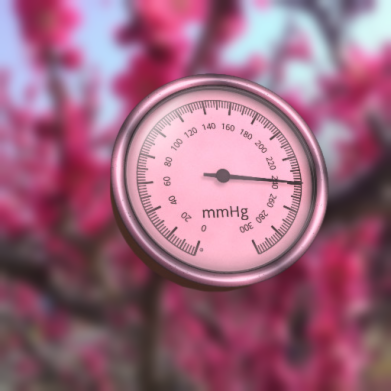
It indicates 240 mmHg
